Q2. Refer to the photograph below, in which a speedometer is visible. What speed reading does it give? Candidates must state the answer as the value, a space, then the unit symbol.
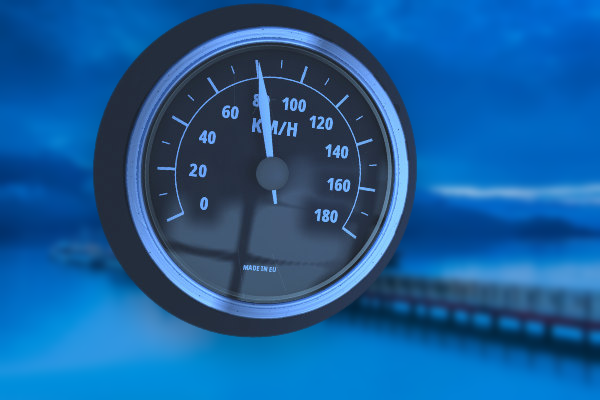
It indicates 80 km/h
